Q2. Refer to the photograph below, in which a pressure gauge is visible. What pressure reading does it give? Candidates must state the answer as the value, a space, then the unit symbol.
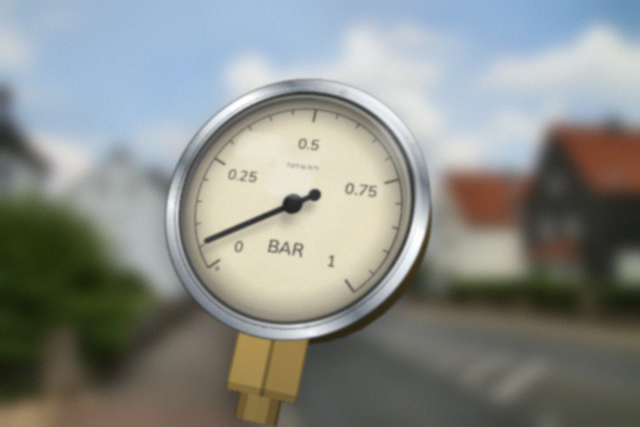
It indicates 0.05 bar
